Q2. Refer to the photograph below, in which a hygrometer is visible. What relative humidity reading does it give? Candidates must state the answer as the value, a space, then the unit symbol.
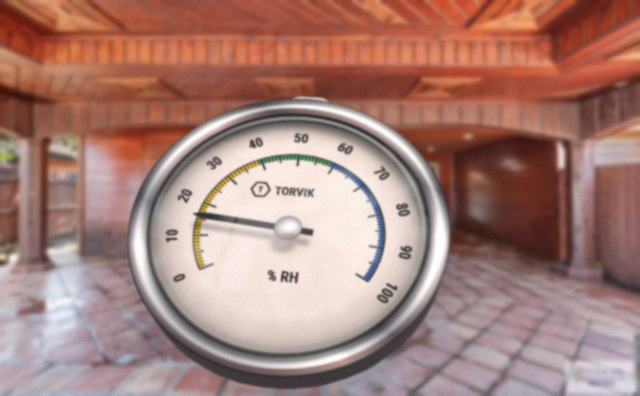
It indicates 15 %
